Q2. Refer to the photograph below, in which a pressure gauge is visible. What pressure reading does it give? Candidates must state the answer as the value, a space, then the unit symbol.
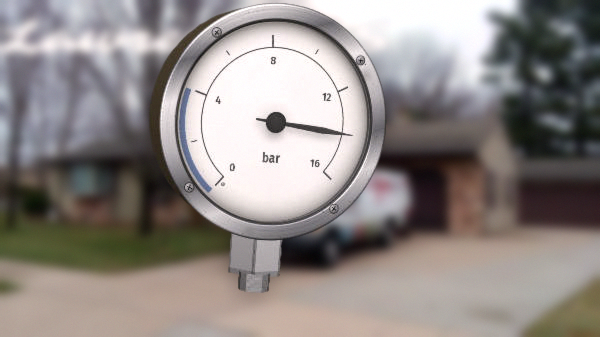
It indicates 14 bar
